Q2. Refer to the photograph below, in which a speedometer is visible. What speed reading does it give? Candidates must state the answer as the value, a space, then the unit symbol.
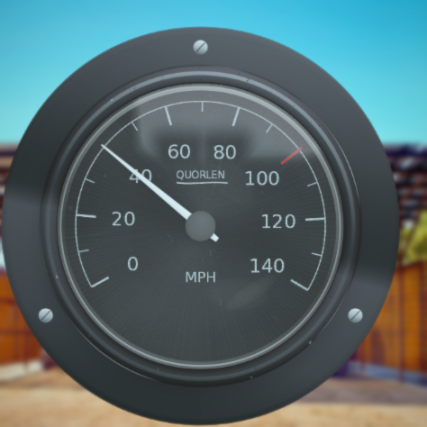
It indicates 40 mph
